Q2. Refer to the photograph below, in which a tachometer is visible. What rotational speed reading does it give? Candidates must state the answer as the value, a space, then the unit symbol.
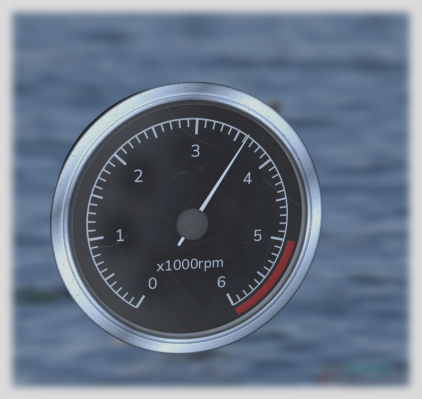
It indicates 3600 rpm
